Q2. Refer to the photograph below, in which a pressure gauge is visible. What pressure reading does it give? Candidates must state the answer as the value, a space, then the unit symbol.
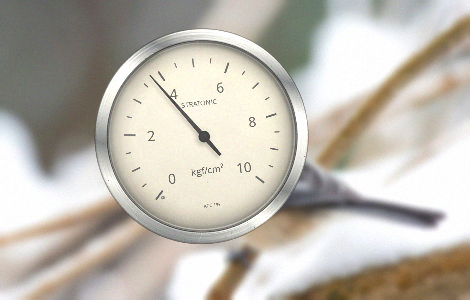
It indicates 3.75 kg/cm²
